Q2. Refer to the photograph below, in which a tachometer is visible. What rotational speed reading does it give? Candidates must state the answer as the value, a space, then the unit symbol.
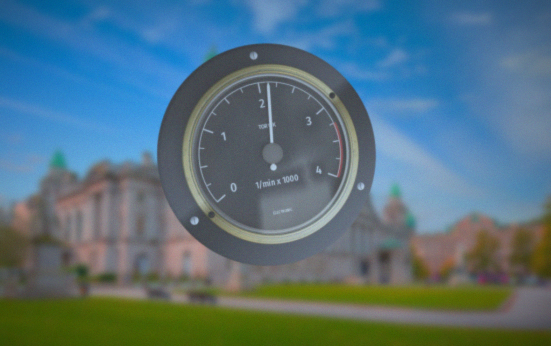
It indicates 2125 rpm
